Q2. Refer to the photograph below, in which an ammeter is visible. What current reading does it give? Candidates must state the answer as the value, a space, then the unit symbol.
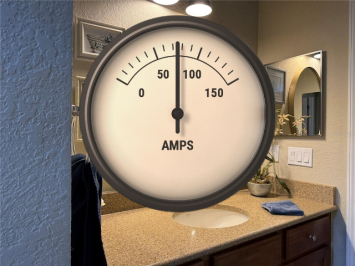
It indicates 75 A
